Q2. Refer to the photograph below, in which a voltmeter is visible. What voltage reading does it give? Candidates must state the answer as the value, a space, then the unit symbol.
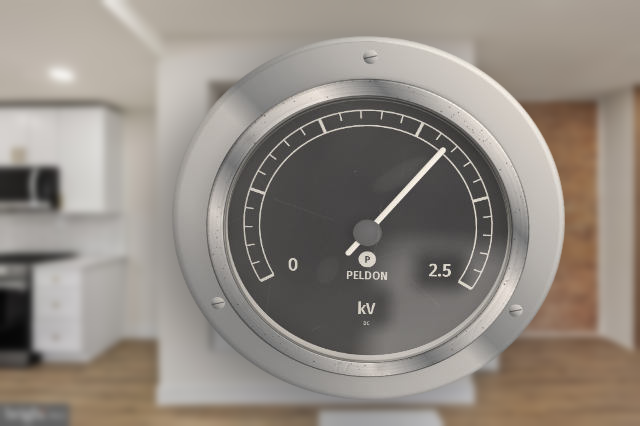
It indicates 1.65 kV
